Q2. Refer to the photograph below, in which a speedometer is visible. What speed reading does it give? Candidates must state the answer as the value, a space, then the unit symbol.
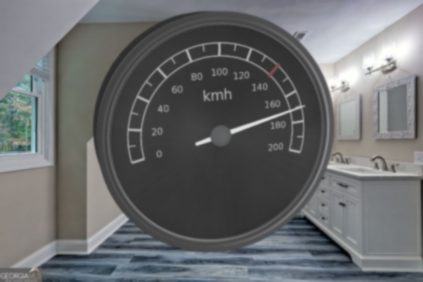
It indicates 170 km/h
